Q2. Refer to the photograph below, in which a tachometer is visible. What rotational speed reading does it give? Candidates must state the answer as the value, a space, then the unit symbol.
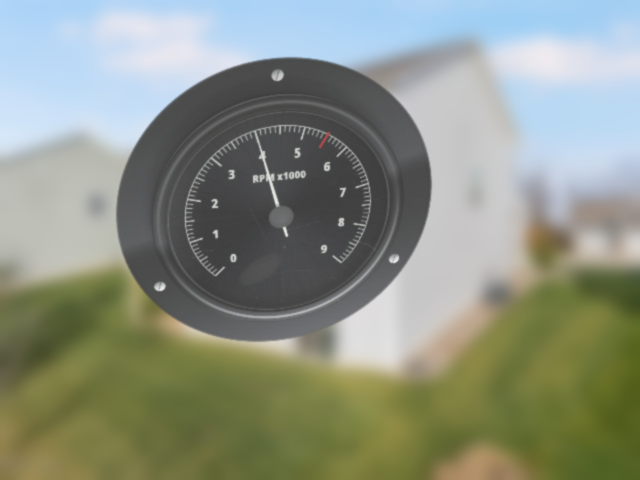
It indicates 4000 rpm
